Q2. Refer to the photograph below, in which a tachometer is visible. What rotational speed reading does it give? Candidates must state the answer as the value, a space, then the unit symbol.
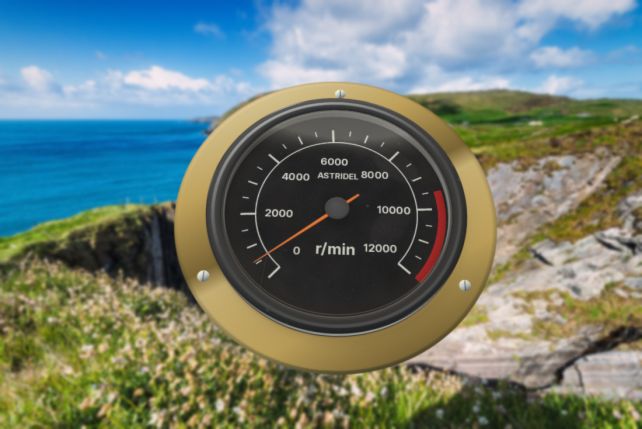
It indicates 500 rpm
